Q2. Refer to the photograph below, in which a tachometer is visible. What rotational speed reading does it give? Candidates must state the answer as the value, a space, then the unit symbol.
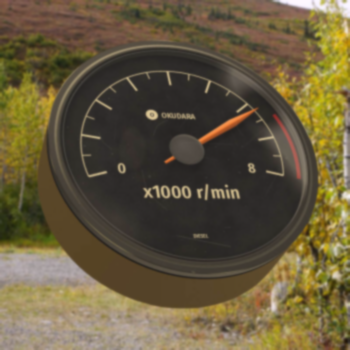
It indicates 6250 rpm
